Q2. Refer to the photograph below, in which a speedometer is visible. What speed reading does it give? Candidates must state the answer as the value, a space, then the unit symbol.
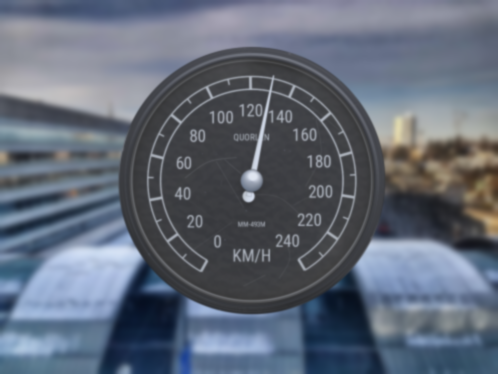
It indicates 130 km/h
